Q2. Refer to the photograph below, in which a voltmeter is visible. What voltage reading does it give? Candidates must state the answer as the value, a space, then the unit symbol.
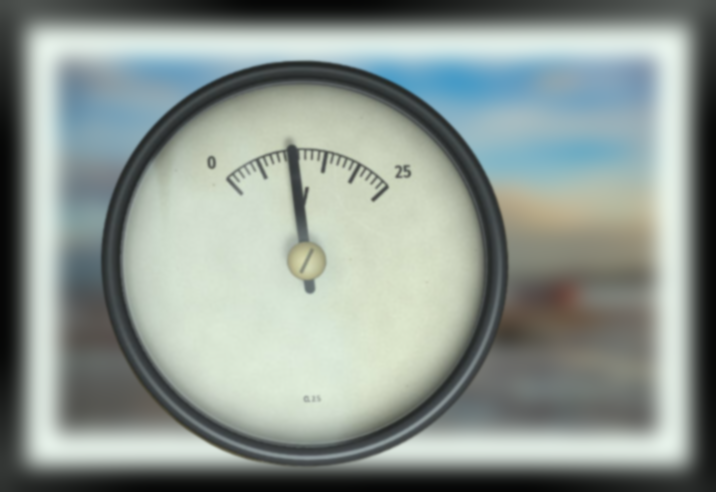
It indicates 10 V
